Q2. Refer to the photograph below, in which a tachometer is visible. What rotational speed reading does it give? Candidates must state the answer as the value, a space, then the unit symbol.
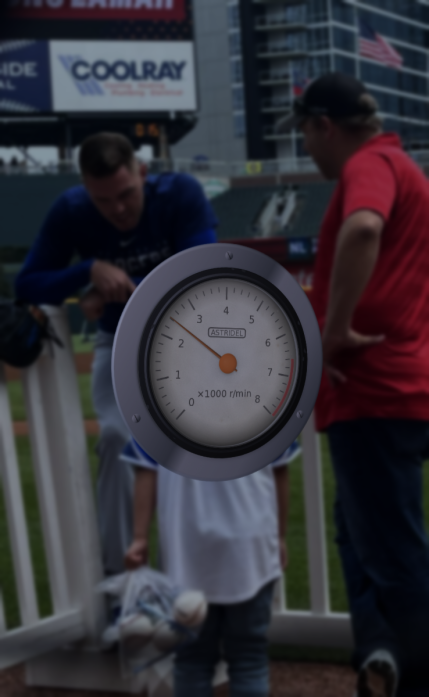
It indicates 2400 rpm
